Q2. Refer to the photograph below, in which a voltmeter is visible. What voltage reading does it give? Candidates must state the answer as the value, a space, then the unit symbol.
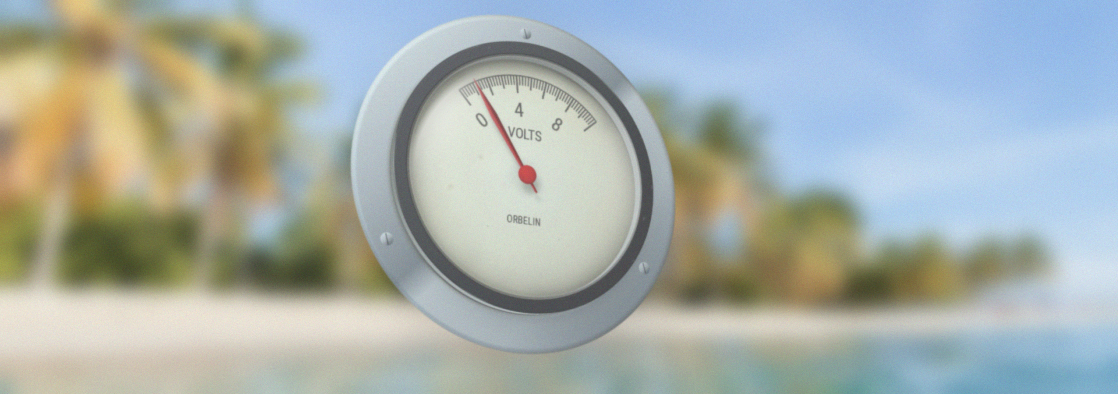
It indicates 1 V
